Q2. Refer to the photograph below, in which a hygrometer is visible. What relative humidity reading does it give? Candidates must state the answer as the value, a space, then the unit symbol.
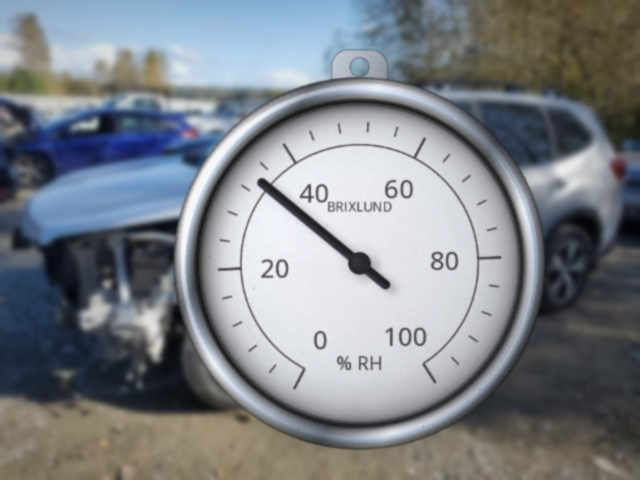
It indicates 34 %
